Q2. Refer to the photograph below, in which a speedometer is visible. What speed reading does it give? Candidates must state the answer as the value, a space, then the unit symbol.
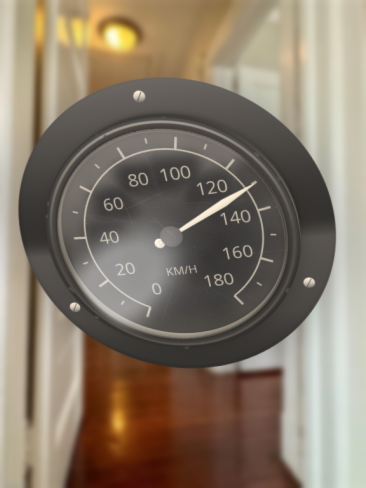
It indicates 130 km/h
